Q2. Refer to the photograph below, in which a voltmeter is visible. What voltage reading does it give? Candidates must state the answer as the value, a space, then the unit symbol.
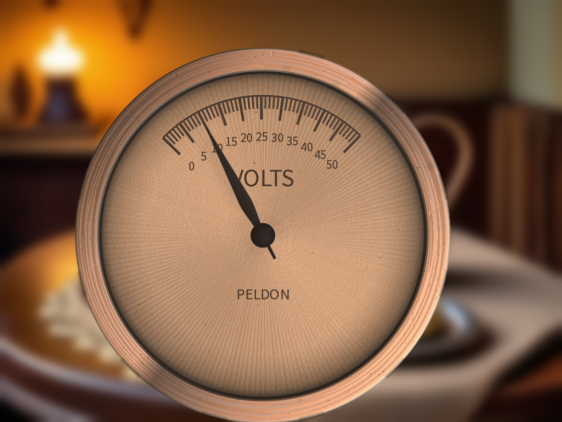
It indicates 10 V
